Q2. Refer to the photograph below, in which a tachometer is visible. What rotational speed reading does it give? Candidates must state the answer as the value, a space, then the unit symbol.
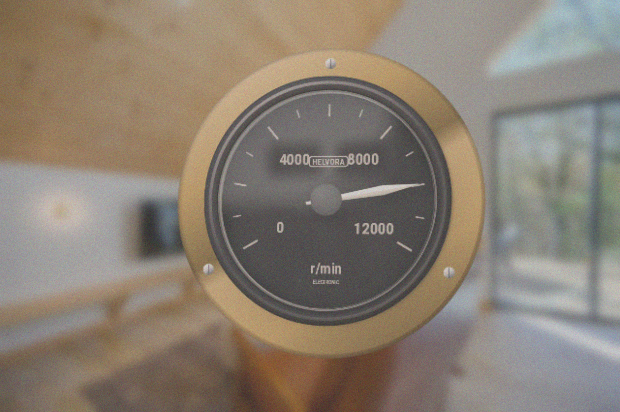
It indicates 10000 rpm
